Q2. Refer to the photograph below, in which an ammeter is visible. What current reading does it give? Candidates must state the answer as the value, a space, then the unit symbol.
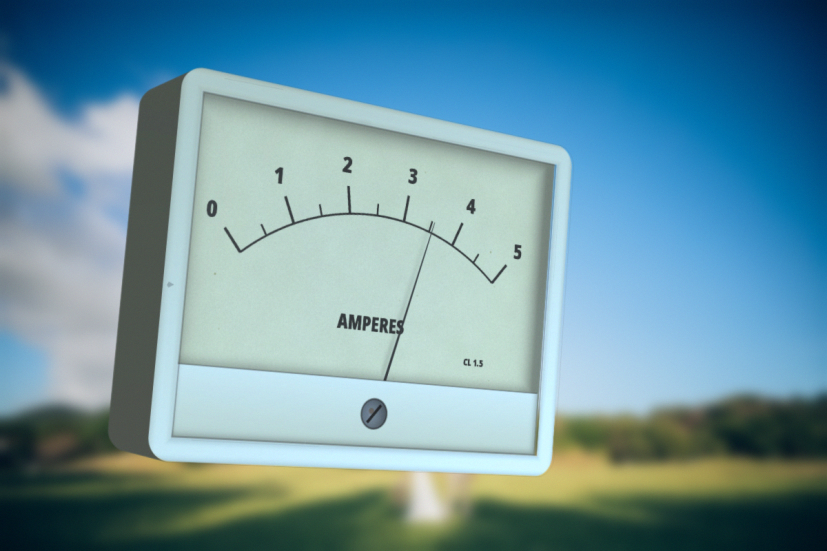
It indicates 3.5 A
